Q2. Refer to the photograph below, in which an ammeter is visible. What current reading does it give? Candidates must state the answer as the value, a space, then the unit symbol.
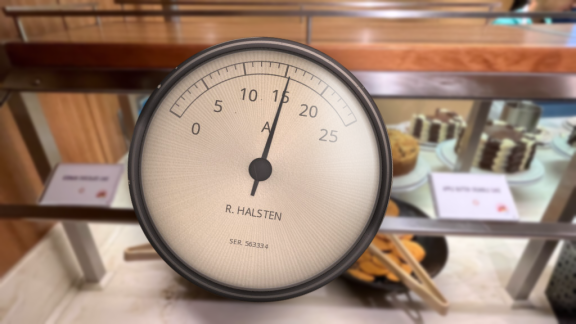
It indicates 15.5 A
